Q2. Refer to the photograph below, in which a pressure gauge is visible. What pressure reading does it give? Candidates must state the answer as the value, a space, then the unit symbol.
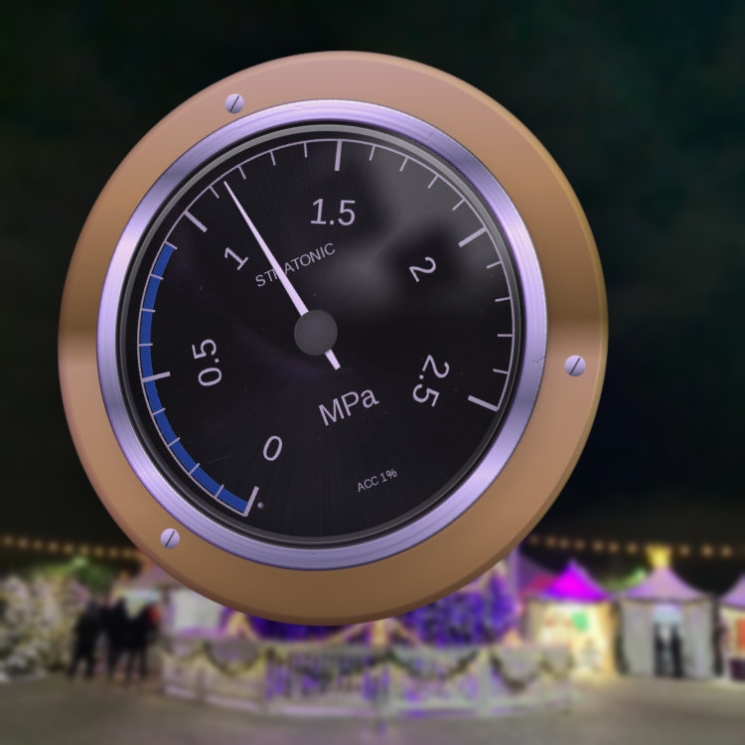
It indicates 1.15 MPa
